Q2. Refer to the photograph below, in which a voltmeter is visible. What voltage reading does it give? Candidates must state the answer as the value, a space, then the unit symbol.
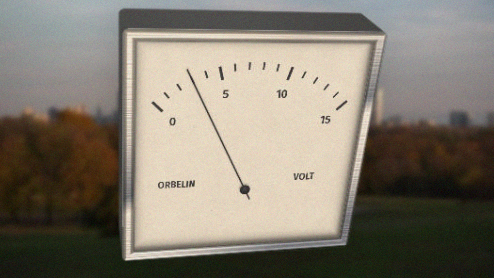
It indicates 3 V
